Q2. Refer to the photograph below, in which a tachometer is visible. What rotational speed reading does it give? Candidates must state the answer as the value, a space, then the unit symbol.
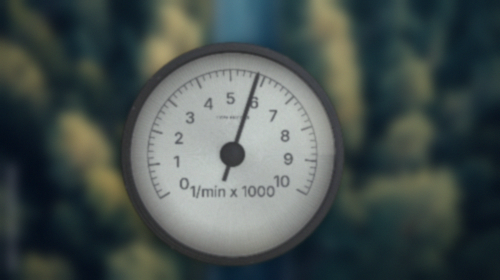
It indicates 5800 rpm
